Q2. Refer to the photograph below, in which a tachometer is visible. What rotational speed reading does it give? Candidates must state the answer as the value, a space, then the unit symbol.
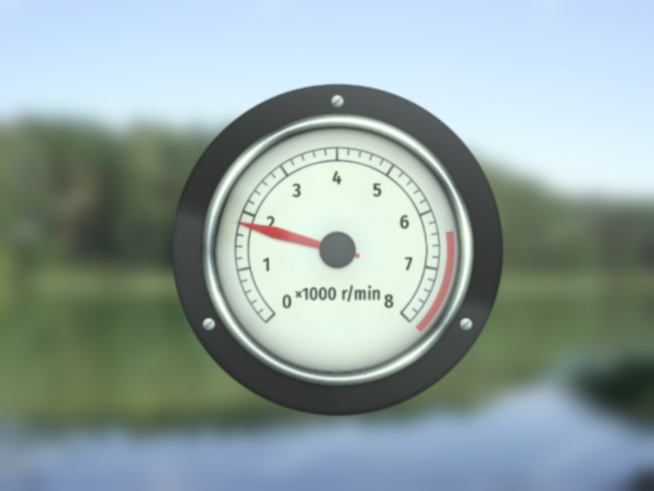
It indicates 1800 rpm
